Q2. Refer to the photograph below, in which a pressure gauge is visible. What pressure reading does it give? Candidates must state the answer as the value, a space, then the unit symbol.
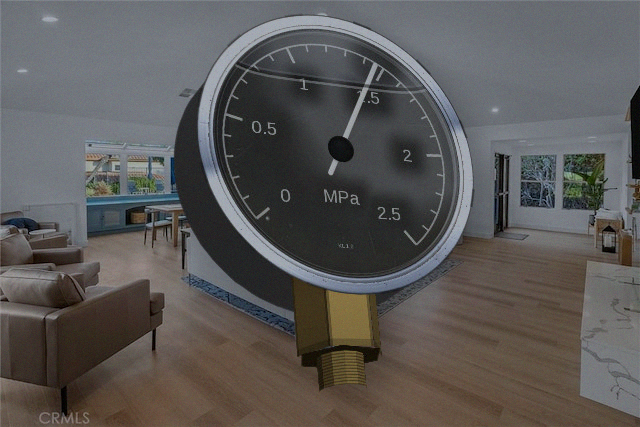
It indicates 1.45 MPa
